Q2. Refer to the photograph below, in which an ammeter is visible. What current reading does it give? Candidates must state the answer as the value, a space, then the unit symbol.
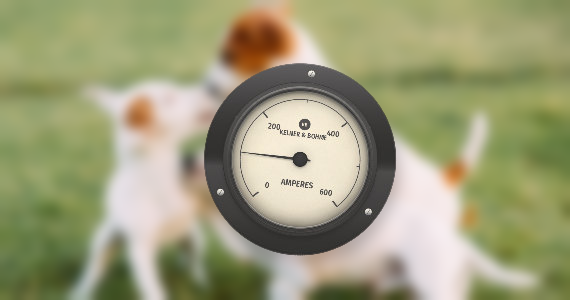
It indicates 100 A
